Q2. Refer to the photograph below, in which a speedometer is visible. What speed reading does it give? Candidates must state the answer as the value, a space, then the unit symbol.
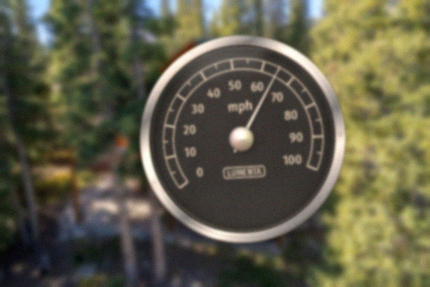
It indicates 65 mph
